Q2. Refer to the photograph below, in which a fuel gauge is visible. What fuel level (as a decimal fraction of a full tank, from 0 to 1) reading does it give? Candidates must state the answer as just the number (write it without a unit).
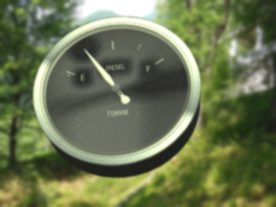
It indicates 0.25
